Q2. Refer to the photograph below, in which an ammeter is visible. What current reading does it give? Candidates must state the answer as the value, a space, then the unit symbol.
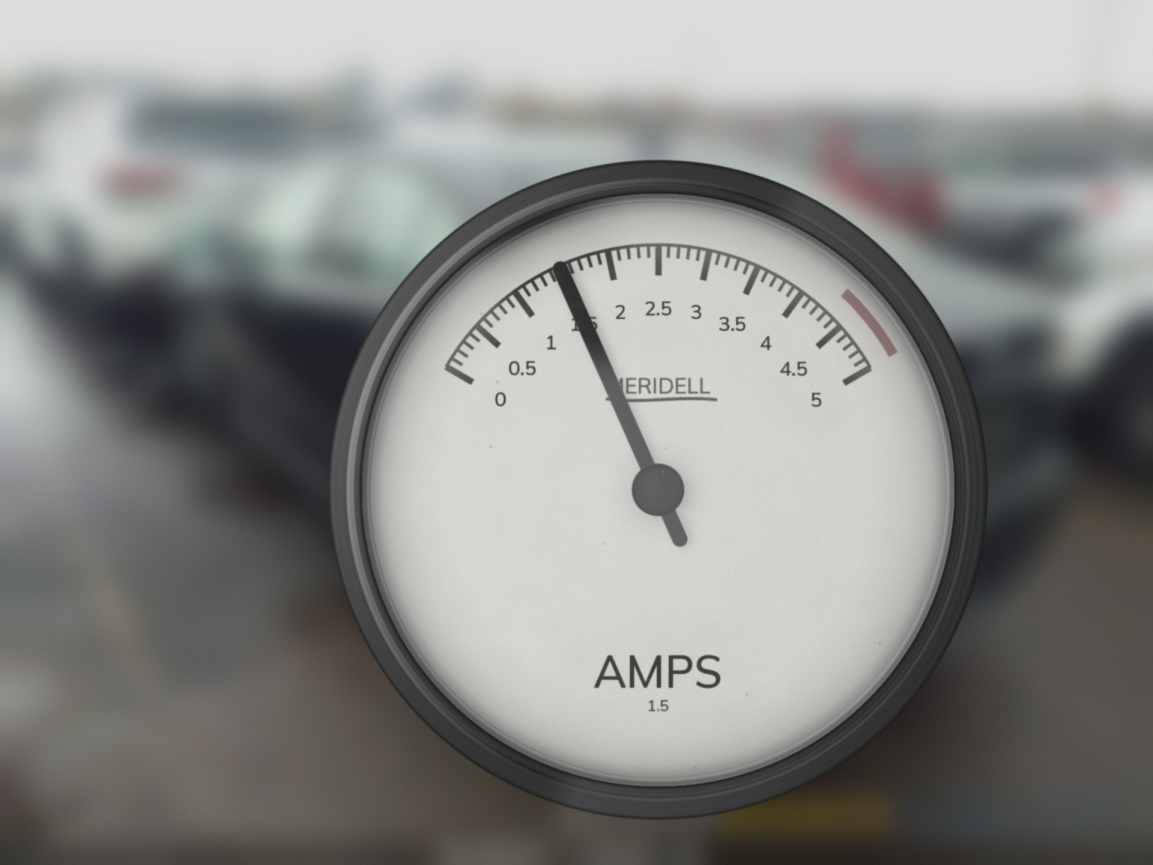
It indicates 1.5 A
